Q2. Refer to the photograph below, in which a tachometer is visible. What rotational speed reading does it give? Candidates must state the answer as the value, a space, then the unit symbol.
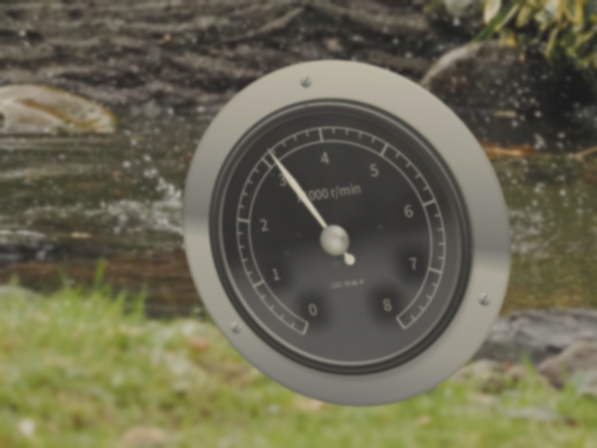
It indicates 3200 rpm
